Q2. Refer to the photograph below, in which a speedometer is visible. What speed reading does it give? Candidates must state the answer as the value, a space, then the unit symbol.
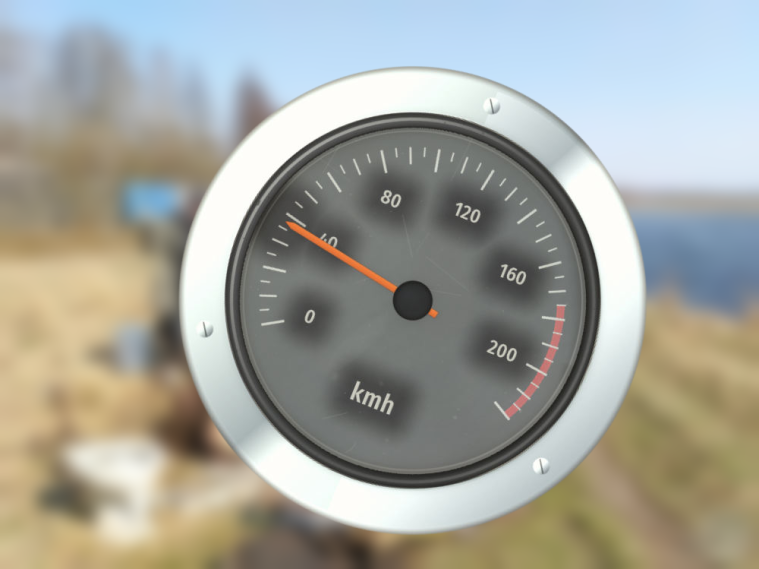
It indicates 37.5 km/h
